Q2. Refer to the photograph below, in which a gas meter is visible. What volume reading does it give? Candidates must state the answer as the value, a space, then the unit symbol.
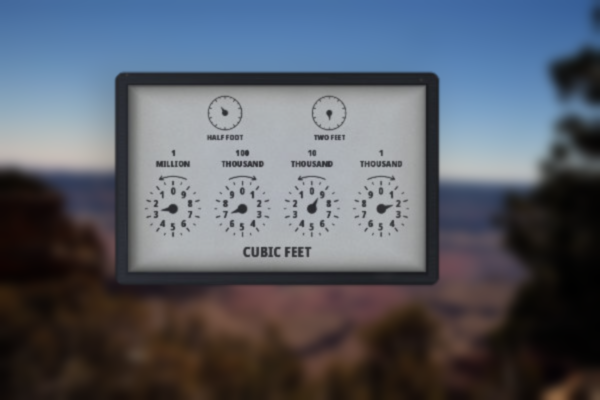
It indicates 269200 ft³
